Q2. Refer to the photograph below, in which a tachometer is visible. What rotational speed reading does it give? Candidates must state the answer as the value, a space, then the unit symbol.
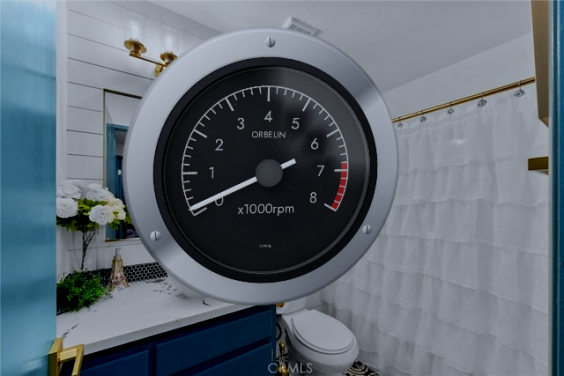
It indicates 200 rpm
